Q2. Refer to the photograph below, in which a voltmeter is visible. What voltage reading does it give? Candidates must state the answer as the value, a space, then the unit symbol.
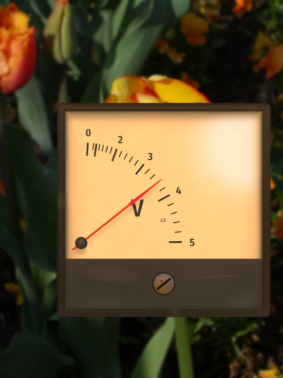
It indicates 3.6 V
